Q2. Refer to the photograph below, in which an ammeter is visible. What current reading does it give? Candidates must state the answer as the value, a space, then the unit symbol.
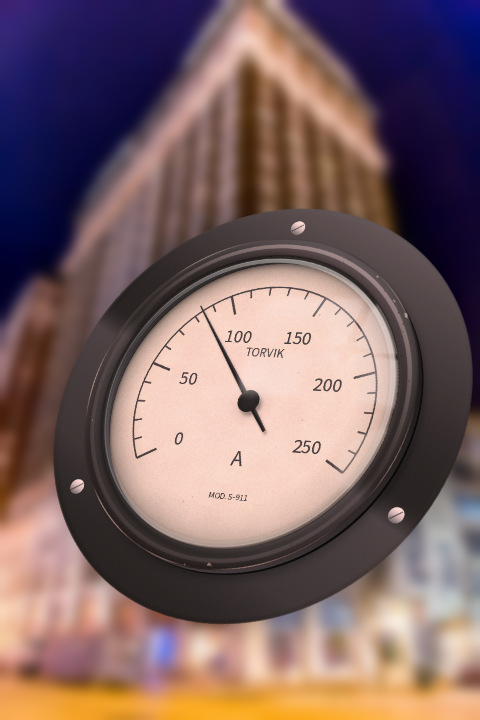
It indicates 85 A
